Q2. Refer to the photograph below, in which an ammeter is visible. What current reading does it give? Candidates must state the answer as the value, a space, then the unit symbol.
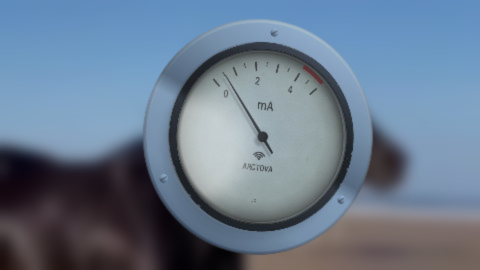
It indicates 0.5 mA
